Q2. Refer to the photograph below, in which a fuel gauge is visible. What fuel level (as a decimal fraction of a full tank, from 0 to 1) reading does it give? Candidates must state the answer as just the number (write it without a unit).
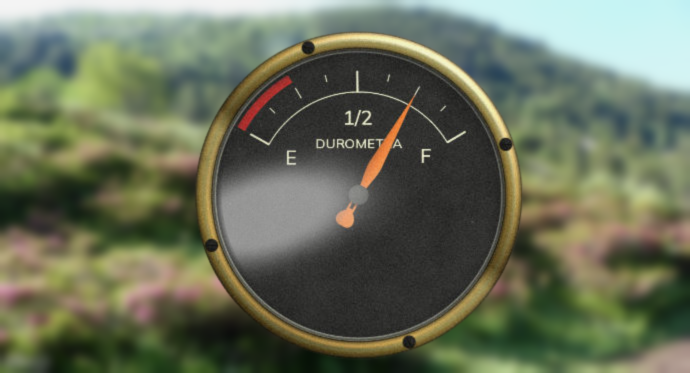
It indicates 0.75
